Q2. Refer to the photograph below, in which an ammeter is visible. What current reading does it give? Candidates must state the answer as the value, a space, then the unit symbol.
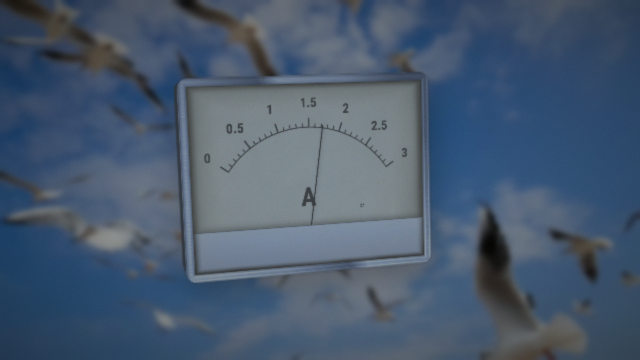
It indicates 1.7 A
